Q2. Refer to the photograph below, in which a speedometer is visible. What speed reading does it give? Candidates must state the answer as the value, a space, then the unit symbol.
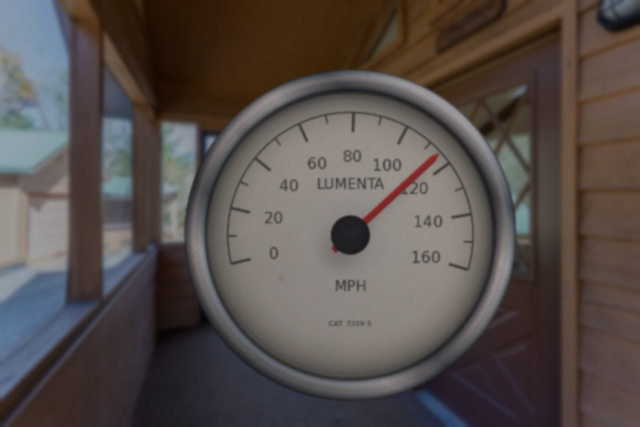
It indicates 115 mph
